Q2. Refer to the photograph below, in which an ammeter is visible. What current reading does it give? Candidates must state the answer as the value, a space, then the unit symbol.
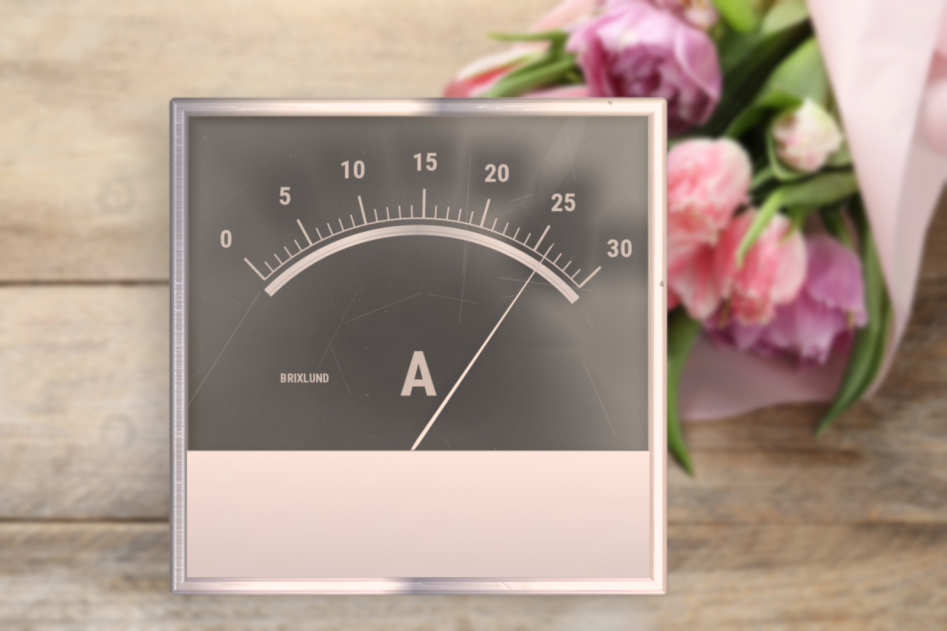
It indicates 26 A
